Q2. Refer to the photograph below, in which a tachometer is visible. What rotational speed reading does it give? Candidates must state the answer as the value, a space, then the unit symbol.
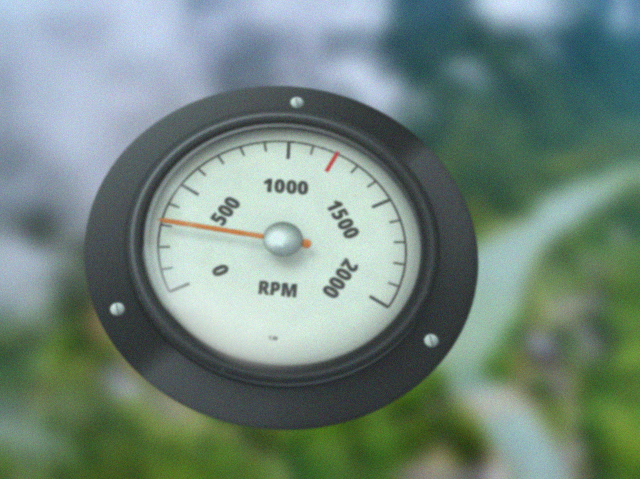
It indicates 300 rpm
